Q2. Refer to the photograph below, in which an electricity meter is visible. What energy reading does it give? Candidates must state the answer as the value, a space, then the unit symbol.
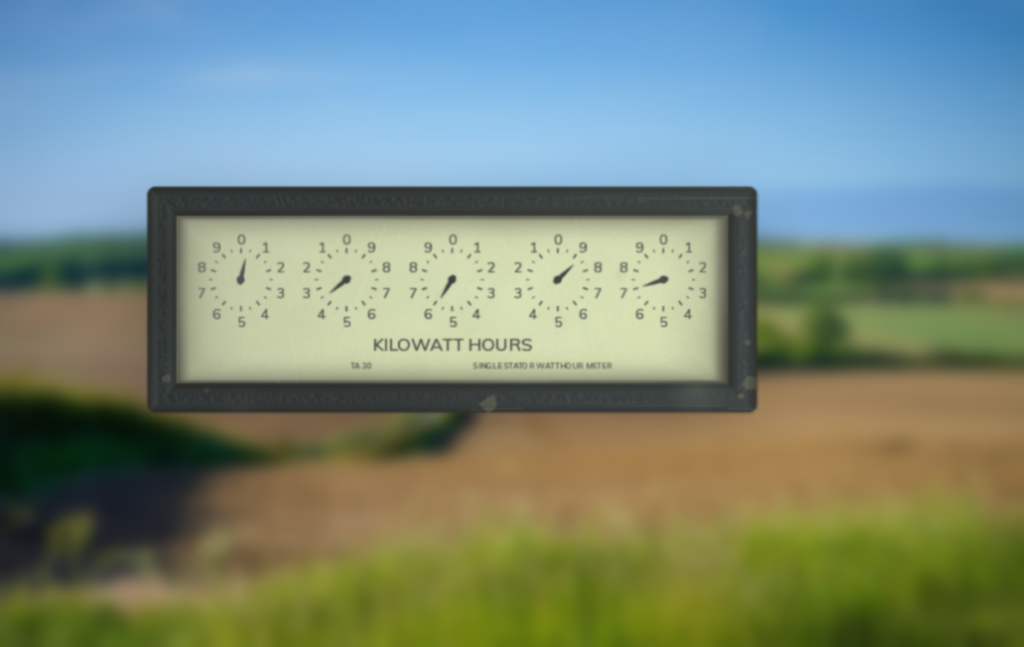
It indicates 3587 kWh
